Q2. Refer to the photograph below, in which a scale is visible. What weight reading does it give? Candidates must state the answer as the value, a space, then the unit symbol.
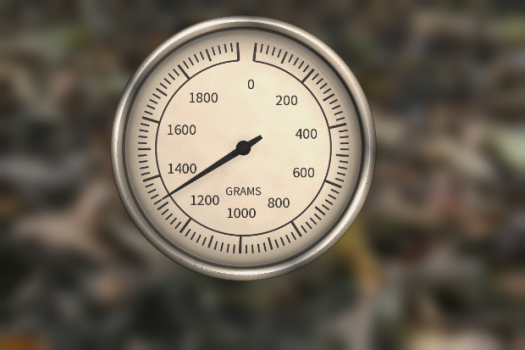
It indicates 1320 g
